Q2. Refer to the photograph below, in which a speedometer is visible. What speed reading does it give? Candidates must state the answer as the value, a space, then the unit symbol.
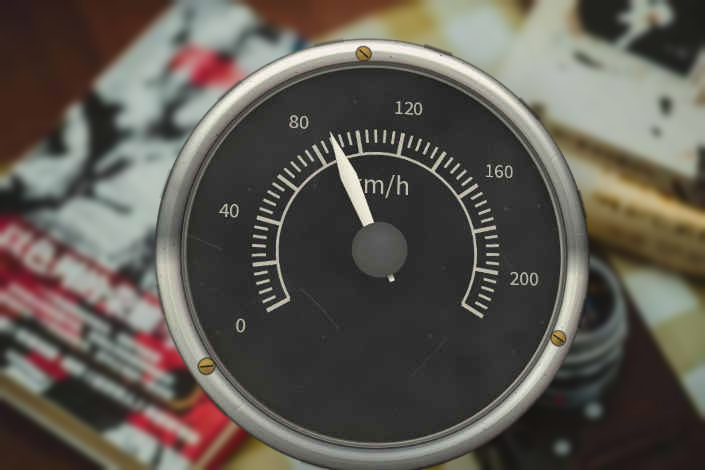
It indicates 88 km/h
